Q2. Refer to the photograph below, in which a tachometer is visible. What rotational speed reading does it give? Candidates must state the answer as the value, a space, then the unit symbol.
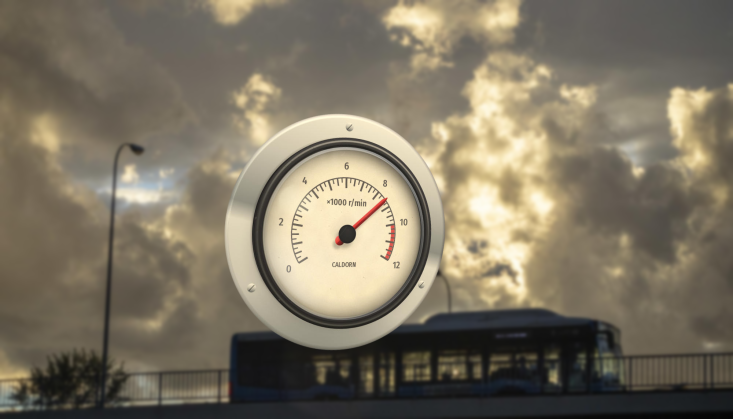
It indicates 8500 rpm
